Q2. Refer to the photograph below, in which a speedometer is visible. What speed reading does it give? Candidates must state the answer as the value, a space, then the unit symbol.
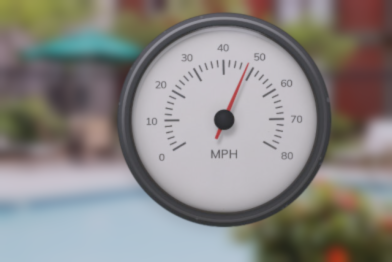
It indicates 48 mph
